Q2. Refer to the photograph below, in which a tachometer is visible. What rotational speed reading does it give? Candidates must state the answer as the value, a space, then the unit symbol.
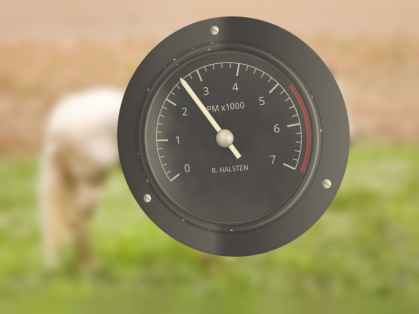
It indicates 2600 rpm
